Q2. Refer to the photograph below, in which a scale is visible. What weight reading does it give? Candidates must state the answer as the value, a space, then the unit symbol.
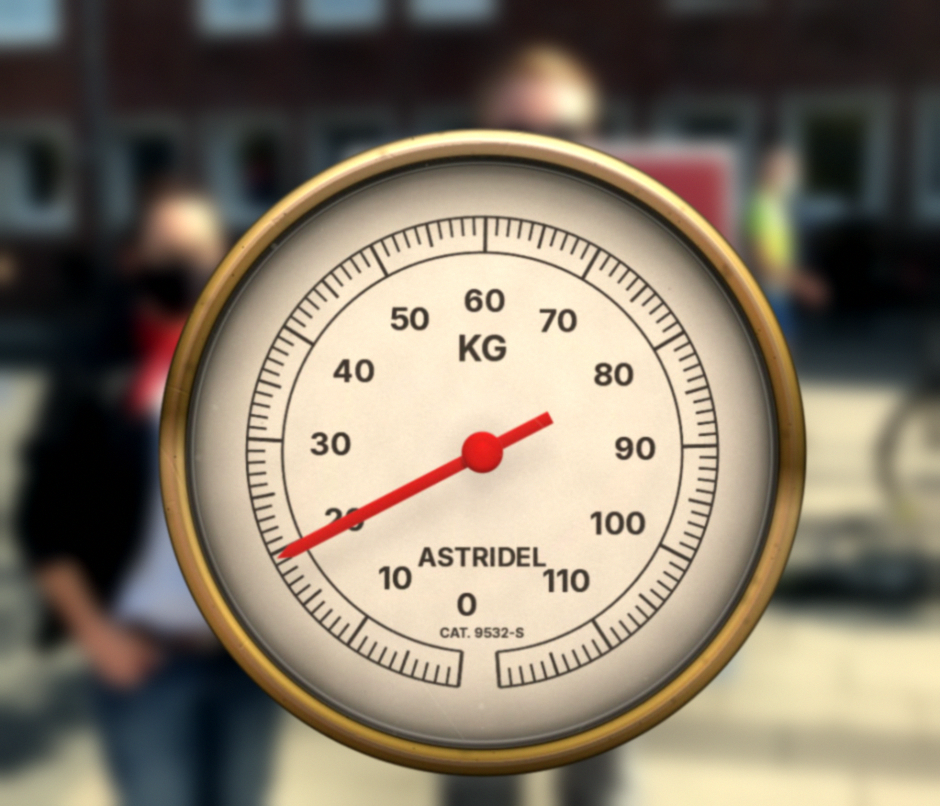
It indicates 19.5 kg
